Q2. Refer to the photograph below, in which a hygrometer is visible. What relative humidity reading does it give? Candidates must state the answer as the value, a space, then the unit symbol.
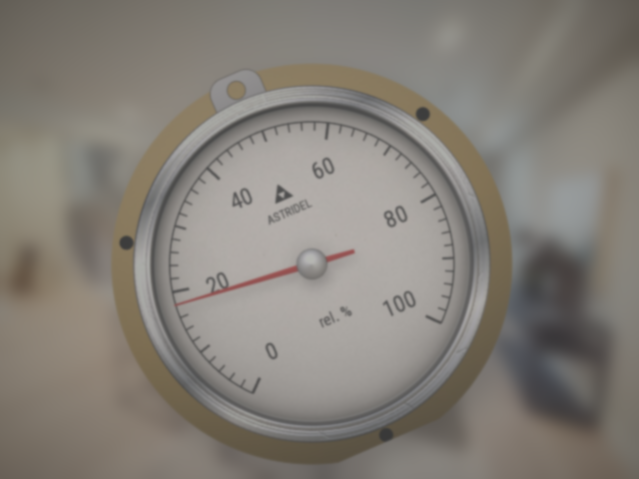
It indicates 18 %
